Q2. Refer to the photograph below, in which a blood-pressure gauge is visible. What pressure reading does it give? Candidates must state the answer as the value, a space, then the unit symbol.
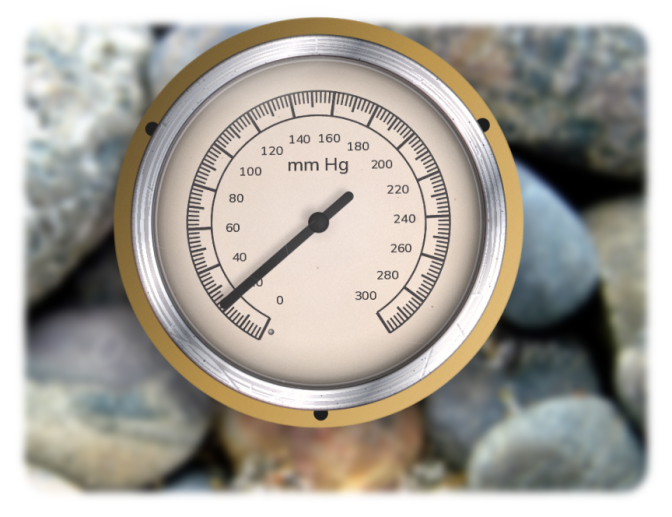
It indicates 22 mmHg
